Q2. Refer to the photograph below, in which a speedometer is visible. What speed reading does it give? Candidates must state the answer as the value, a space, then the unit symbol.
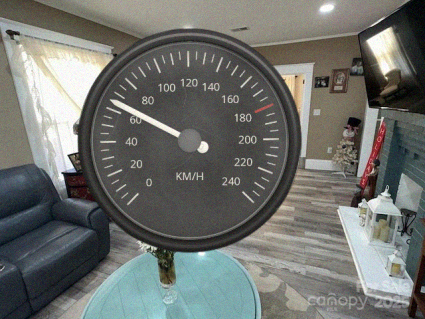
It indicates 65 km/h
